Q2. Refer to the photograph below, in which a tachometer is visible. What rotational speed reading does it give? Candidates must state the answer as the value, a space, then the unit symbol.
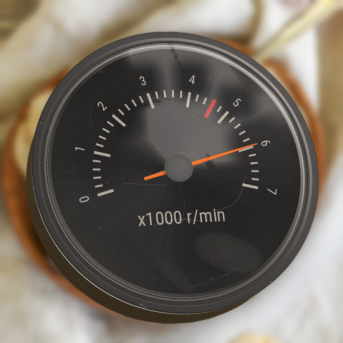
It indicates 6000 rpm
